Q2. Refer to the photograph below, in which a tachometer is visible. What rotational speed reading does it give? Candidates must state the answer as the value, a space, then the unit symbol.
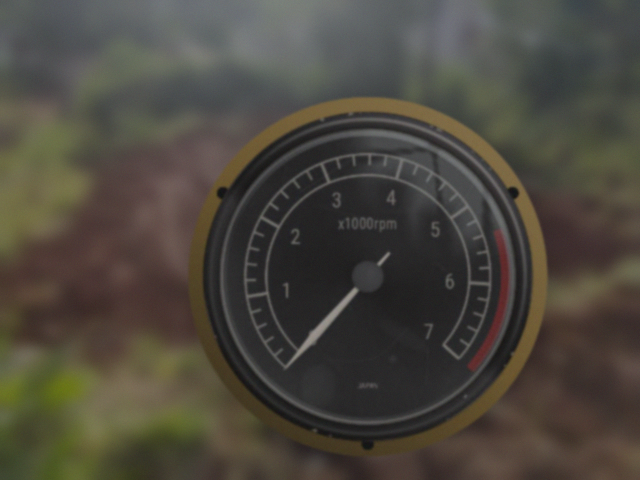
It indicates 0 rpm
